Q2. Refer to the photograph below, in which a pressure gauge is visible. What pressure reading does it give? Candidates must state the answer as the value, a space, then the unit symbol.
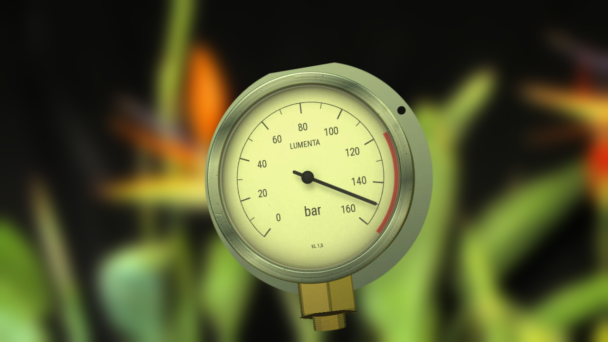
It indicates 150 bar
